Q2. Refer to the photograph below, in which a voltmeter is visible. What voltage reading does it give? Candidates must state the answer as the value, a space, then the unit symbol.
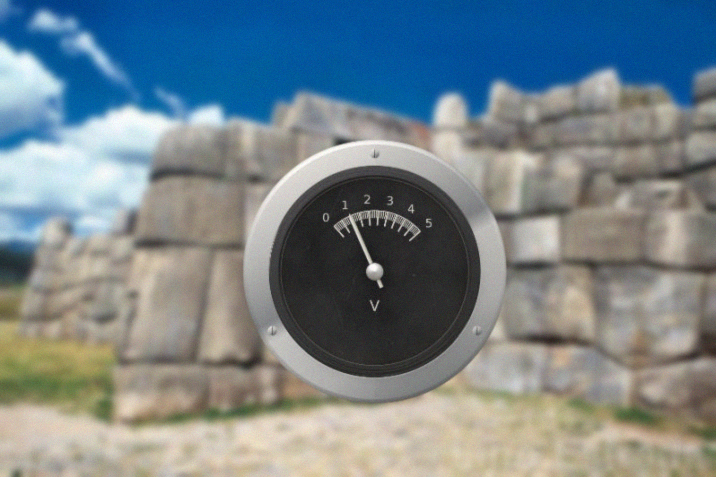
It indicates 1 V
